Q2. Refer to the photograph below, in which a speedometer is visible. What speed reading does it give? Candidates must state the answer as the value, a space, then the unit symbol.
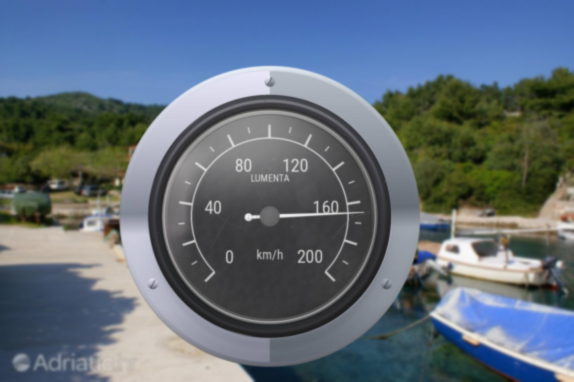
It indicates 165 km/h
